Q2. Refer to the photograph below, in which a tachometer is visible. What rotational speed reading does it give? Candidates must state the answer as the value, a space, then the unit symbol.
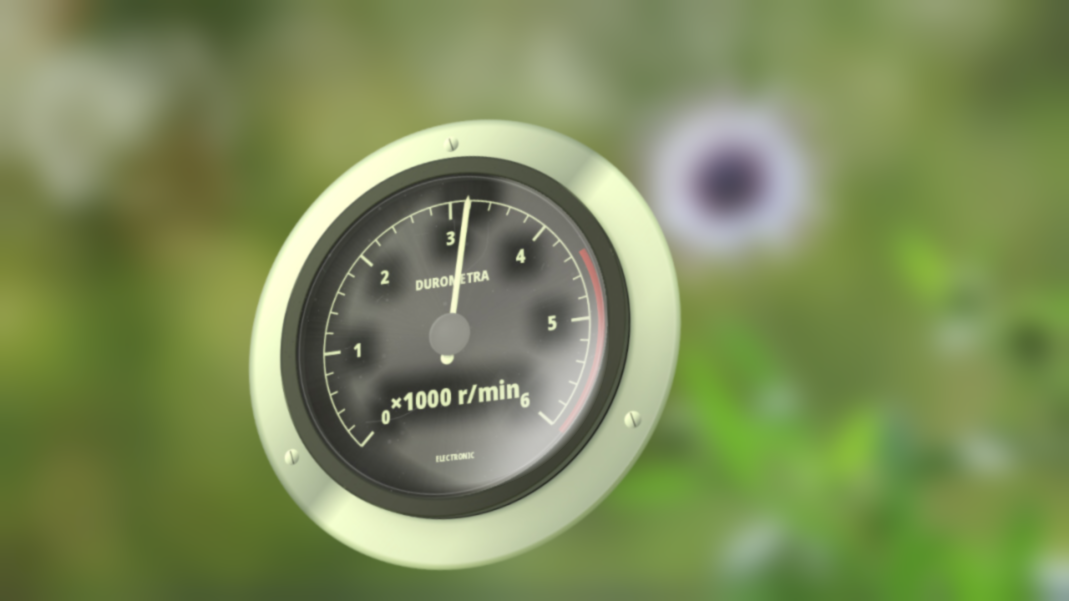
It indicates 3200 rpm
